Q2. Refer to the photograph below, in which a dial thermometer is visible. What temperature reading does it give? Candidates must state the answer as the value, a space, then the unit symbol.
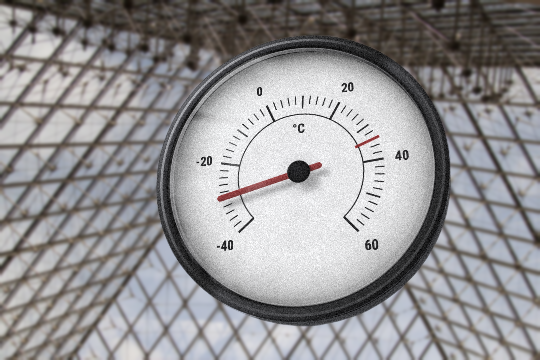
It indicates -30 °C
